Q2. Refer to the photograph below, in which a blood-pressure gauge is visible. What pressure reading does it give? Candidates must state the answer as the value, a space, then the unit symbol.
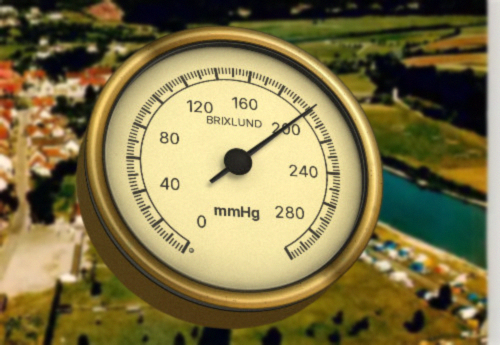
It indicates 200 mmHg
